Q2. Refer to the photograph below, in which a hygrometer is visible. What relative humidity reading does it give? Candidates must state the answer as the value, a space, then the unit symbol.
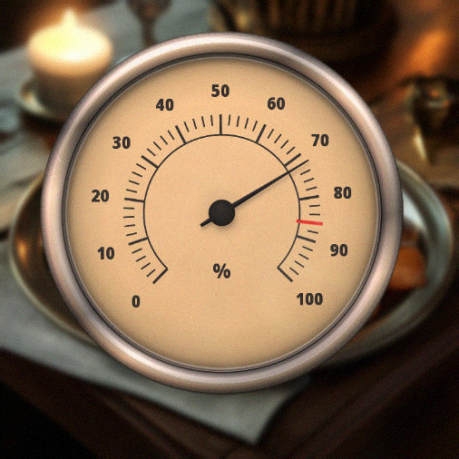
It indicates 72 %
